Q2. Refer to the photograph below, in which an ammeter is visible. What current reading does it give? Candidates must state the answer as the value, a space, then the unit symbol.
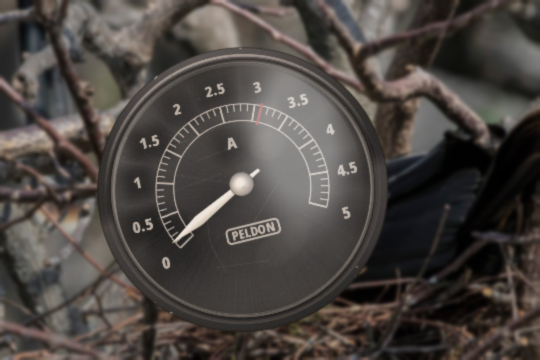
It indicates 0.1 A
